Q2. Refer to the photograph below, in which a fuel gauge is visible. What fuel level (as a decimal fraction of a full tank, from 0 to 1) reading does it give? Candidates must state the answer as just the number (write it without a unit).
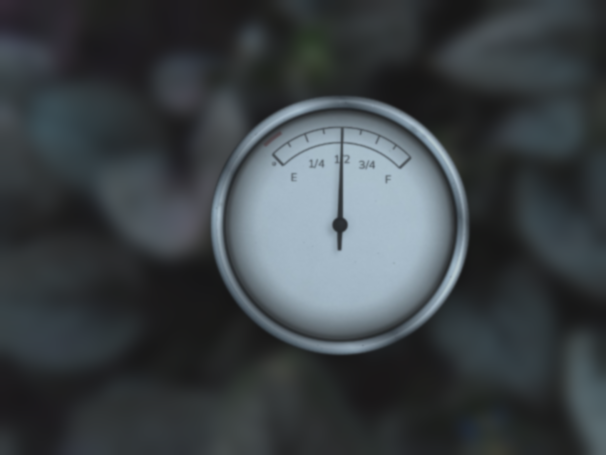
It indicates 0.5
